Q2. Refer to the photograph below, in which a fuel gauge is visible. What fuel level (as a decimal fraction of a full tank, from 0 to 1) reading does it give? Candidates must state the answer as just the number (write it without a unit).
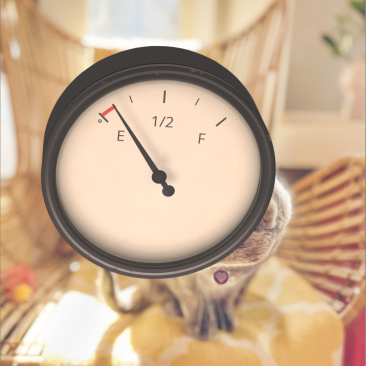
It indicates 0.125
